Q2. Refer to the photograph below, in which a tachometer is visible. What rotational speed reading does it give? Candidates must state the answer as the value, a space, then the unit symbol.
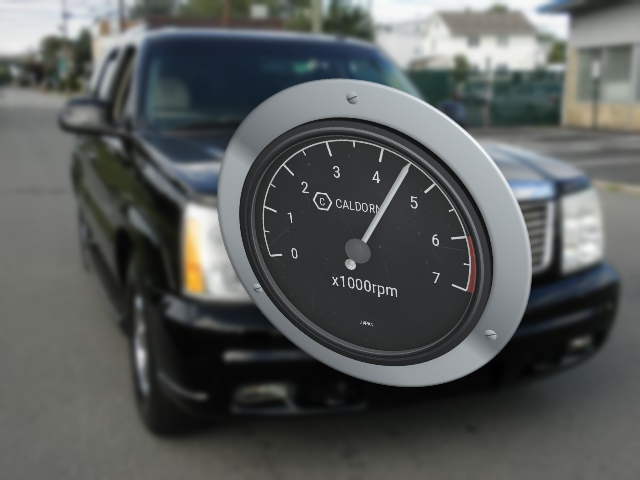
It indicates 4500 rpm
